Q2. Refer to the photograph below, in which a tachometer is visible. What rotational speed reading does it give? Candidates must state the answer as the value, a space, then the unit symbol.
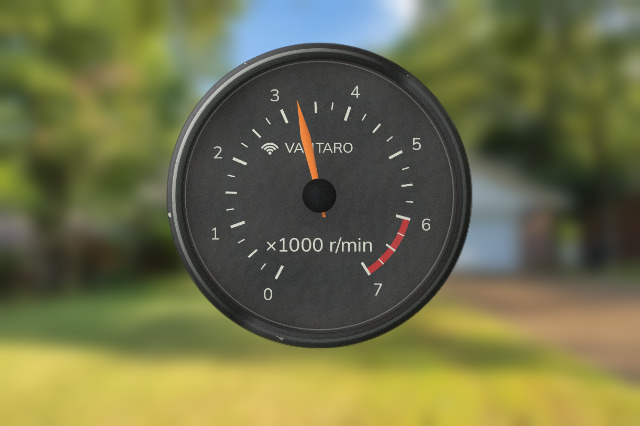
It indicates 3250 rpm
